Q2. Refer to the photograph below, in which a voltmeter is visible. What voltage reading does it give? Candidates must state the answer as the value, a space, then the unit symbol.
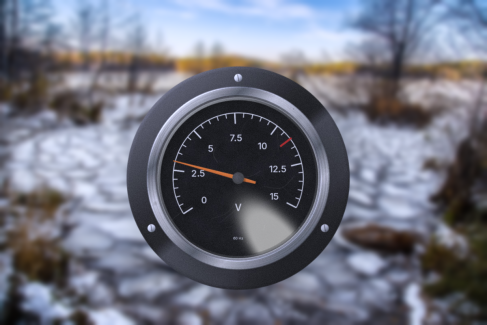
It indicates 3 V
